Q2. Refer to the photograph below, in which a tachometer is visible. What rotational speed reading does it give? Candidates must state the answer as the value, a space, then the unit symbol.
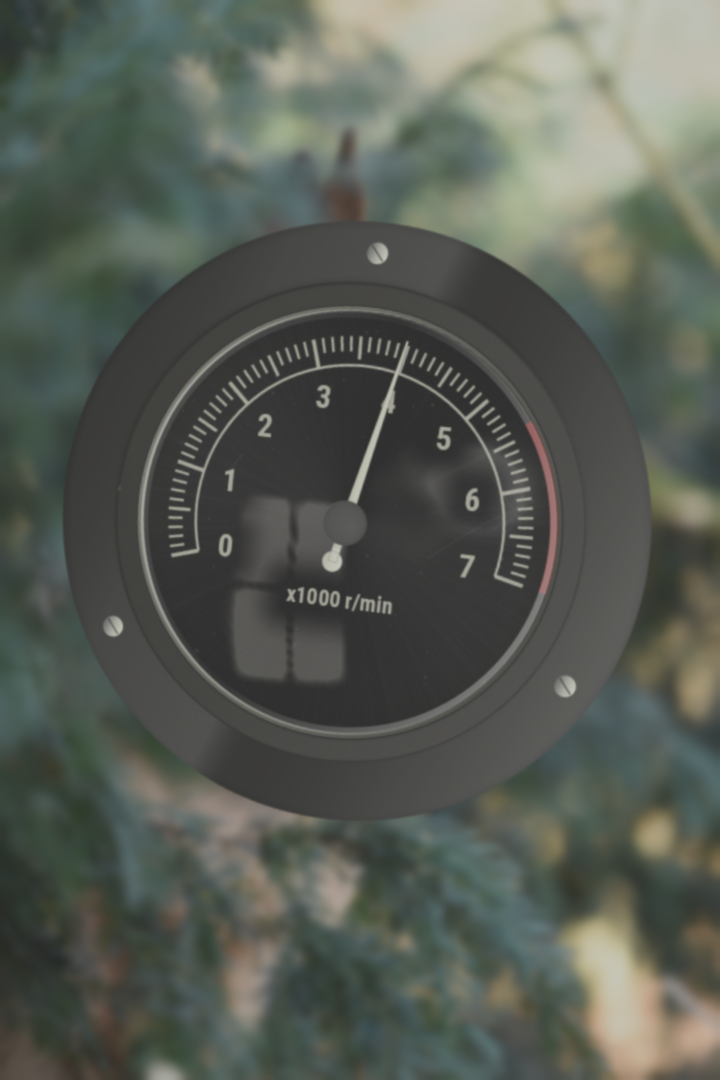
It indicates 4000 rpm
